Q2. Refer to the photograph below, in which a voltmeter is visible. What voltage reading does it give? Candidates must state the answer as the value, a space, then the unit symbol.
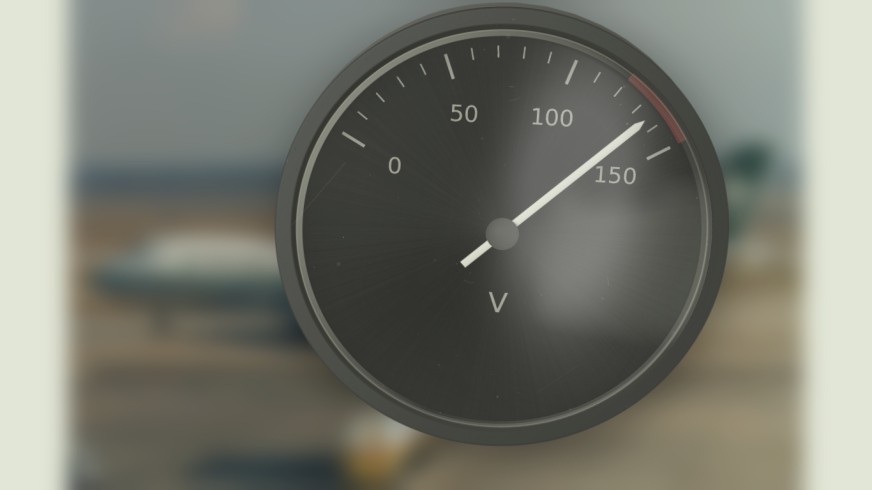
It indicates 135 V
